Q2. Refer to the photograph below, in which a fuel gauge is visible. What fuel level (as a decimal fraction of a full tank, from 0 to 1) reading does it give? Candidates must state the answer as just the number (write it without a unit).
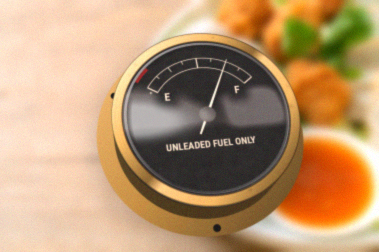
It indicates 0.75
